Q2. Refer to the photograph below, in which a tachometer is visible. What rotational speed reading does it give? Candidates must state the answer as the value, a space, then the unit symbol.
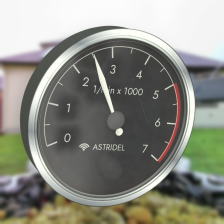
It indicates 2500 rpm
